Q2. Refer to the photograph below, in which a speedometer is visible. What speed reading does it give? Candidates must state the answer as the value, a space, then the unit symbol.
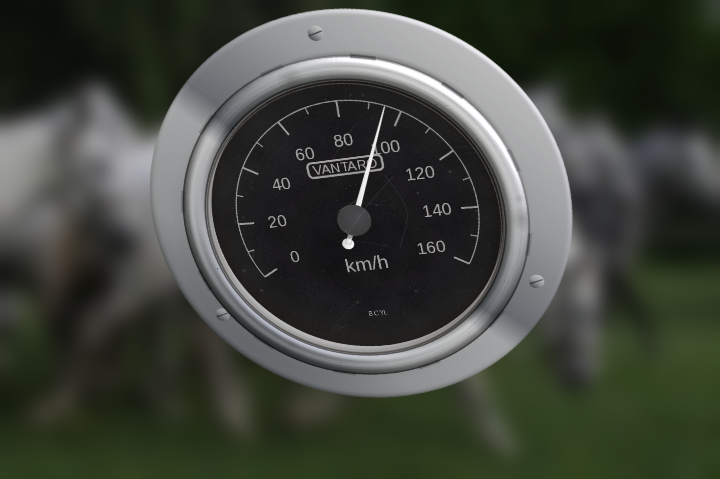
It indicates 95 km/h
